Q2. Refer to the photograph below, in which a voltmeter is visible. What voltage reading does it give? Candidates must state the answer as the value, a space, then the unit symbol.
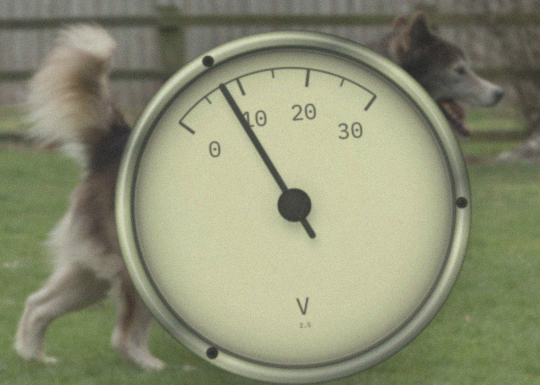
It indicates 7.5 V
